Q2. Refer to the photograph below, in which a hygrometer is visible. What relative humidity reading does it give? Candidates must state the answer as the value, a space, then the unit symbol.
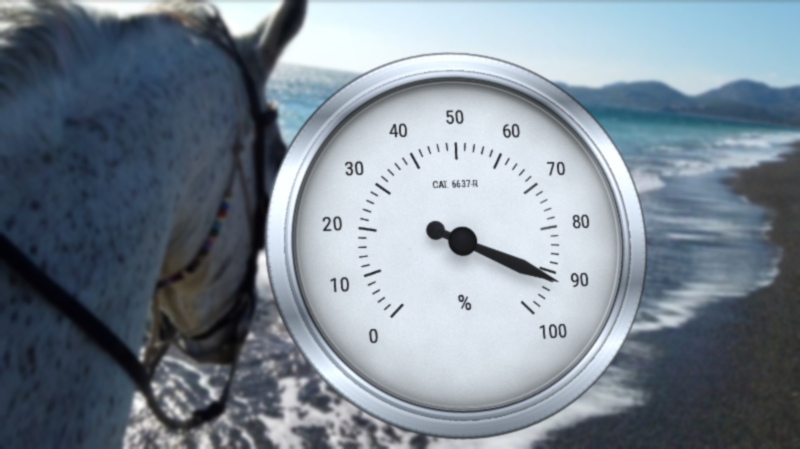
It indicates 92 %
